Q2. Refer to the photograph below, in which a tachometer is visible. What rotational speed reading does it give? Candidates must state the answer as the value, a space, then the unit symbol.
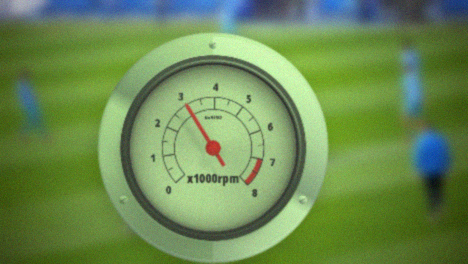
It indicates 3000 rpm
